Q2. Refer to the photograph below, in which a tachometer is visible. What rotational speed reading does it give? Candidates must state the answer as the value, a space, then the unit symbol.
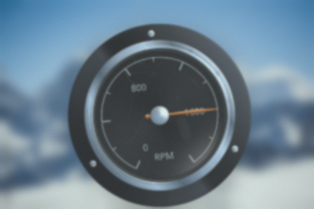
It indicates 1600 rpm
